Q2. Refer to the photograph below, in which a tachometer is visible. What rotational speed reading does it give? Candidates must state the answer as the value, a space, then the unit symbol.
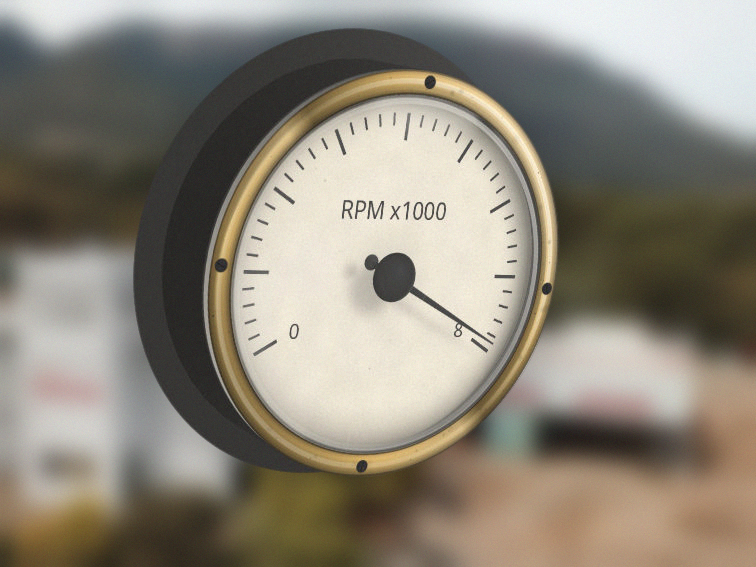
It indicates 7900 rpm
